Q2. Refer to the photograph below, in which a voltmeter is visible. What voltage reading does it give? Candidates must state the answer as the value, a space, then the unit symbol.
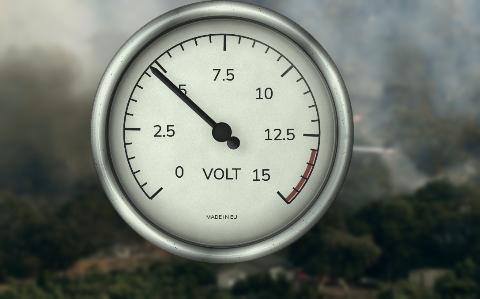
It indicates 4.75 V
